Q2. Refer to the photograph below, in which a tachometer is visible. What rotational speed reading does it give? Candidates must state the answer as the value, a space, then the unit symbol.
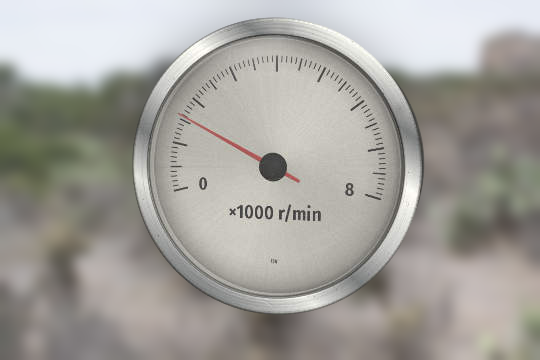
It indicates 1600 rpm
